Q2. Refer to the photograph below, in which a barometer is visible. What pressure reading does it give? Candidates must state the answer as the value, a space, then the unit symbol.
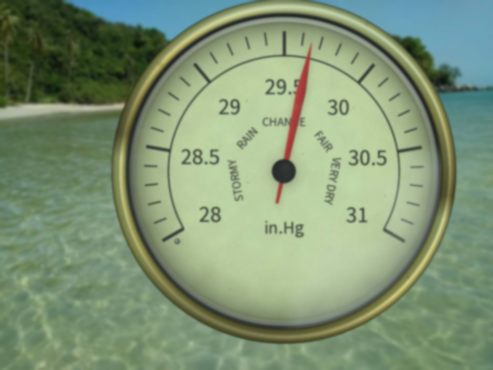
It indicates 29.65 inHg
